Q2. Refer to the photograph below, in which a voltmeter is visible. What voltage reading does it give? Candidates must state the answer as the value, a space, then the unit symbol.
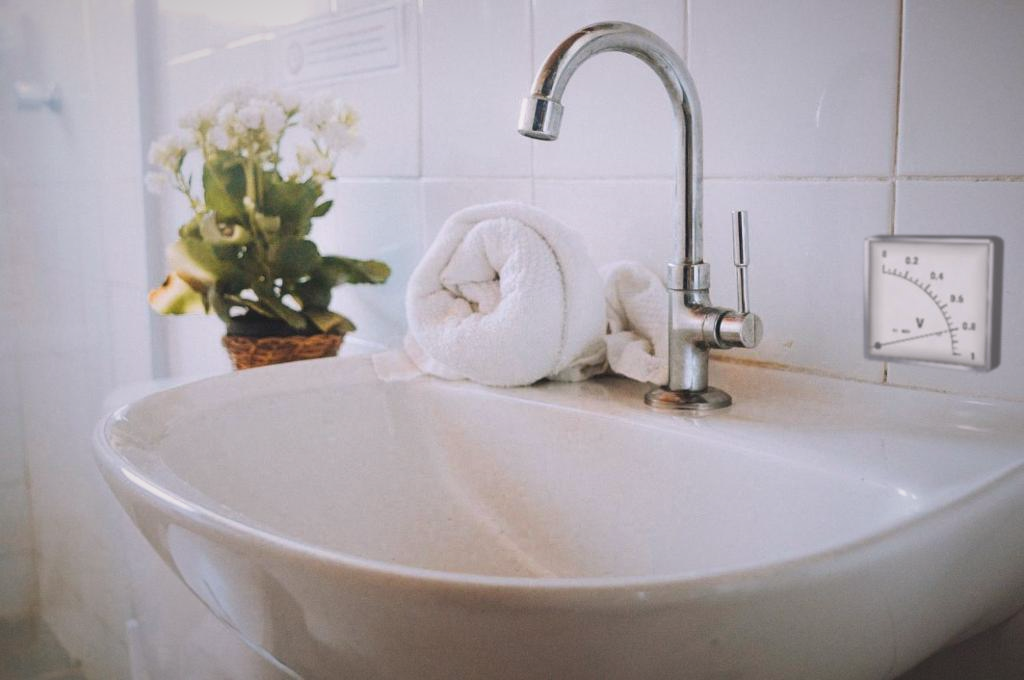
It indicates 0.8 V
